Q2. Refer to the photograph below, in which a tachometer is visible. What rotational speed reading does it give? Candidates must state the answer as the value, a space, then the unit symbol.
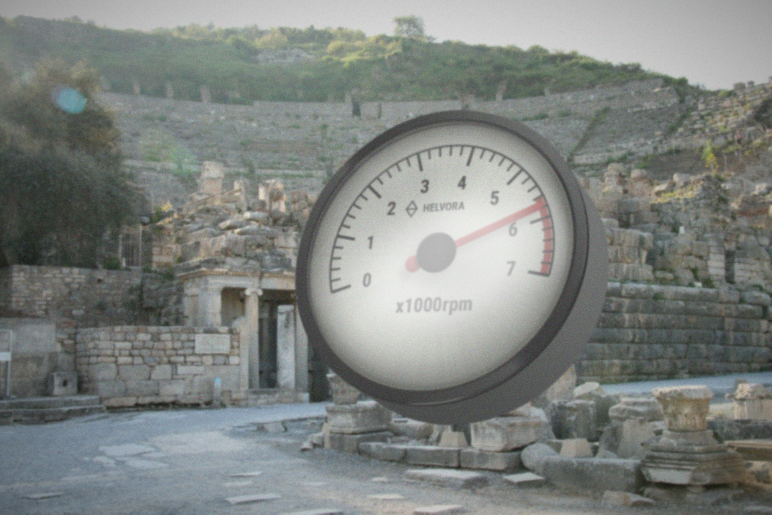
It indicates 5800 rpm
